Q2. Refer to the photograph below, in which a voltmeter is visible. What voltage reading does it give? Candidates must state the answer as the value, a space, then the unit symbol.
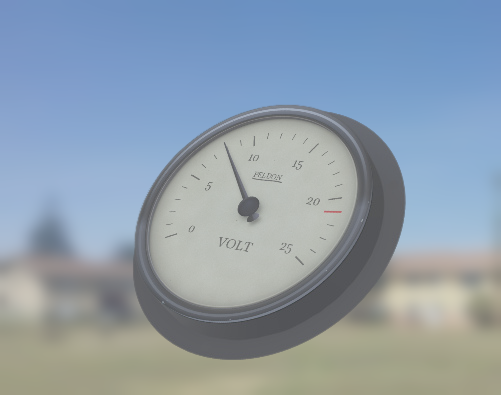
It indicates 8 V
